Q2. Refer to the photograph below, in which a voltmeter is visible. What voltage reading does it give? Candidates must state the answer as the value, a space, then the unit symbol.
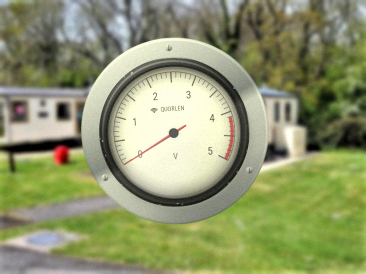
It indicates 0 V
